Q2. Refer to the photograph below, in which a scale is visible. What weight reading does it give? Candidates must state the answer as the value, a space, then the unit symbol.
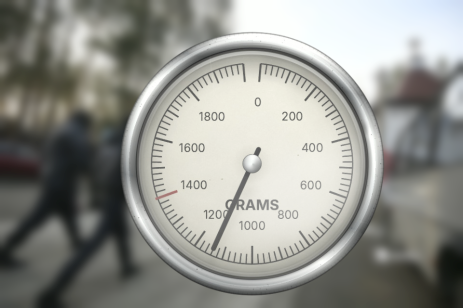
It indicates 1140 g
